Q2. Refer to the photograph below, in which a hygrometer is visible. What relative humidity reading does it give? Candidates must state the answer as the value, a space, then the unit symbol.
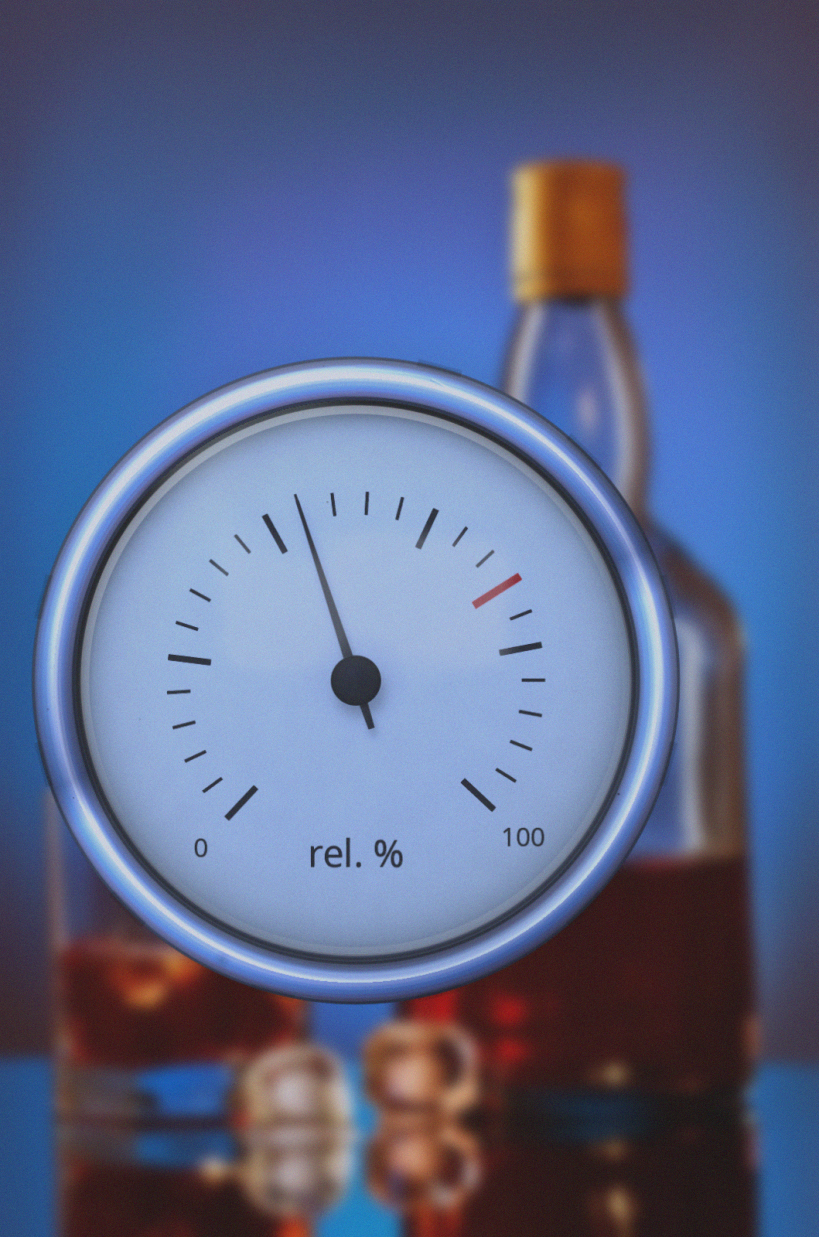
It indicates 44 %
